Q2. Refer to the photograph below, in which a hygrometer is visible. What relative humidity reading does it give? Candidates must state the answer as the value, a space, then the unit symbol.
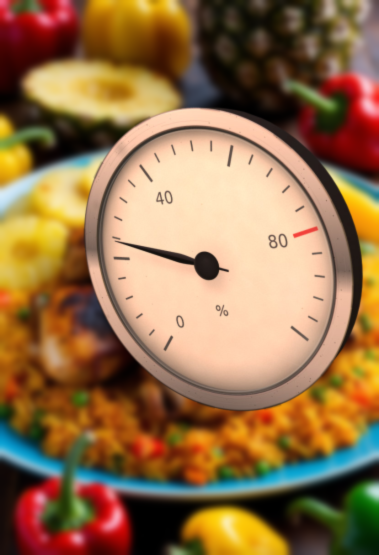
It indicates 24 %
